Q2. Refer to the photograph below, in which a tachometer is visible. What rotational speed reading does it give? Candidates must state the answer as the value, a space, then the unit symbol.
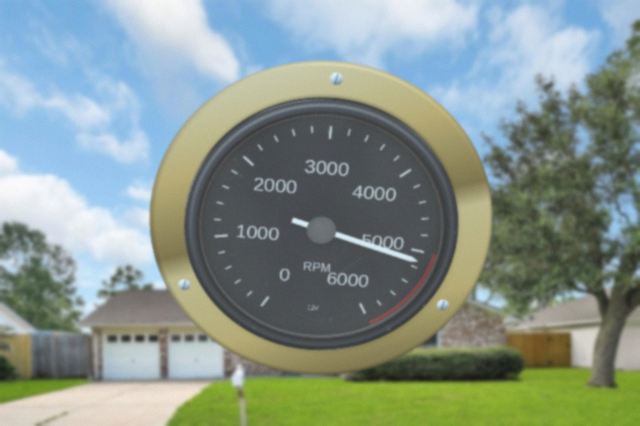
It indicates 5100 rpm
